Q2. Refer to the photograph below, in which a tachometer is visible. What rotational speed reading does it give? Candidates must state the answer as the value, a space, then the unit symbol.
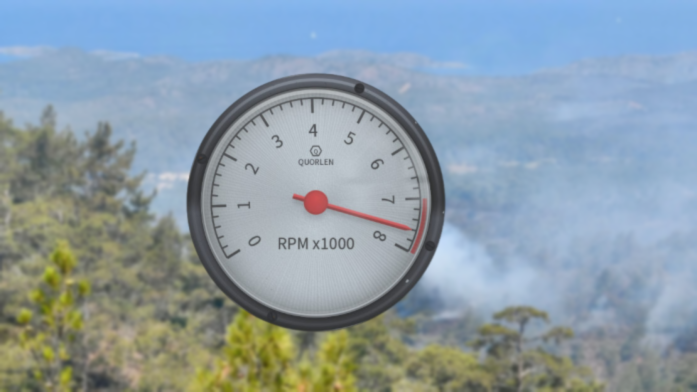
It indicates 7600 rpm
